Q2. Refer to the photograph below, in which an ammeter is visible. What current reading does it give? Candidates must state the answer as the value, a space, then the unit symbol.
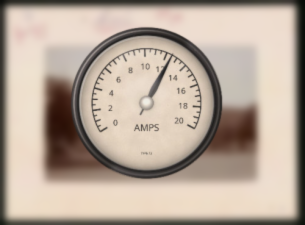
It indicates 12.5 A
